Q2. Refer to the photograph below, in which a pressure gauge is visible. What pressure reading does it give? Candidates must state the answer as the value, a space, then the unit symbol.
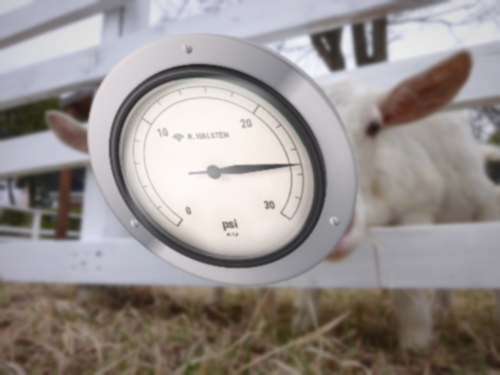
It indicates 25 psi
